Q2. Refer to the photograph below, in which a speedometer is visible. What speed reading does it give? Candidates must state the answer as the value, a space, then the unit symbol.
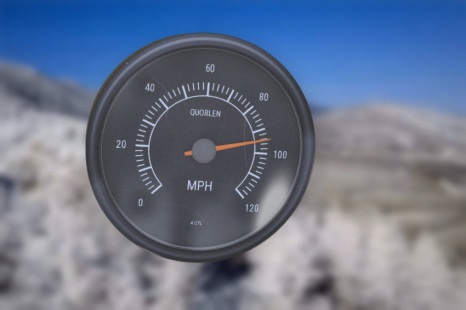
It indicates 94 mph
